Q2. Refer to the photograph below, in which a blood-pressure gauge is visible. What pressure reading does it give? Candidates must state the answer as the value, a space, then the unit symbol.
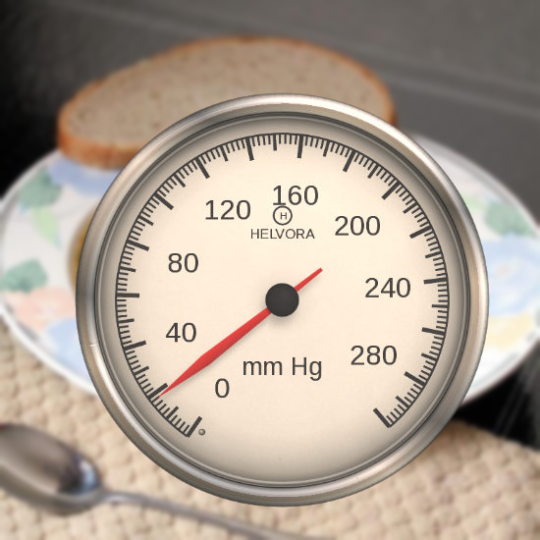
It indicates 18 mmHg
